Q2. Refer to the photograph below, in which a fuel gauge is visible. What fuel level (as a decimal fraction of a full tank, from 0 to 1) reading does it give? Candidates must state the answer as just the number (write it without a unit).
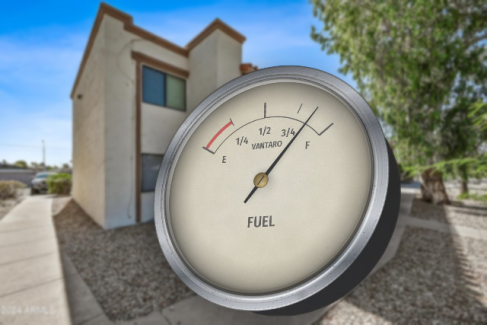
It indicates 0.875
